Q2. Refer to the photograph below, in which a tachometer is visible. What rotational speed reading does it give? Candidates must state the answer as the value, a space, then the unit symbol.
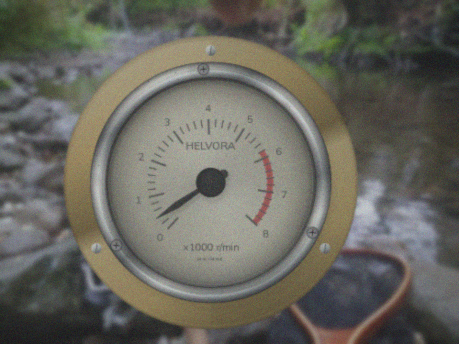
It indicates 400 rpm
